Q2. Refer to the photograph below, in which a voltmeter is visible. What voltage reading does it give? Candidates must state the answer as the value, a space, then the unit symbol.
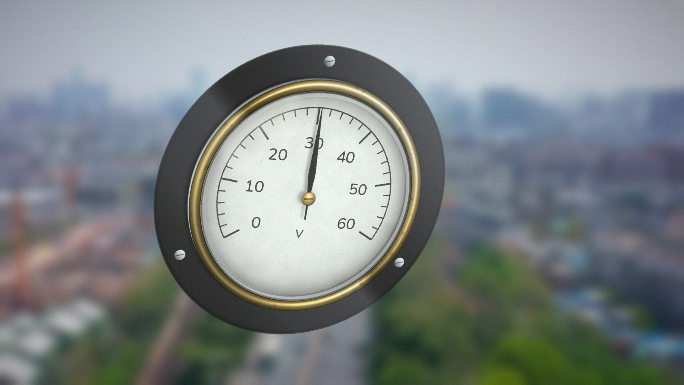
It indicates 30 V
